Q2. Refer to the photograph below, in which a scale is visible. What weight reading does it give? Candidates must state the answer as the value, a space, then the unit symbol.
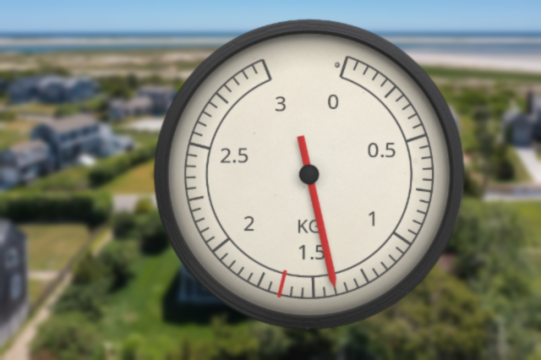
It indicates 1.4 kg
